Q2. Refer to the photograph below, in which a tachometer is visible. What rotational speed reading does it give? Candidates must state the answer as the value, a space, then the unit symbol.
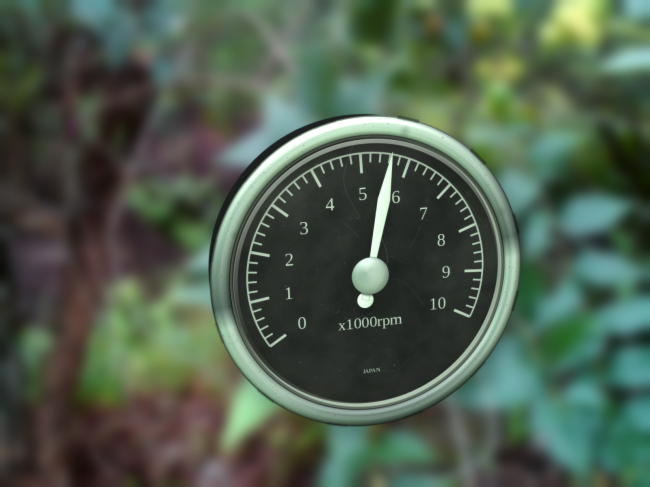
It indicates 5600 rpm
